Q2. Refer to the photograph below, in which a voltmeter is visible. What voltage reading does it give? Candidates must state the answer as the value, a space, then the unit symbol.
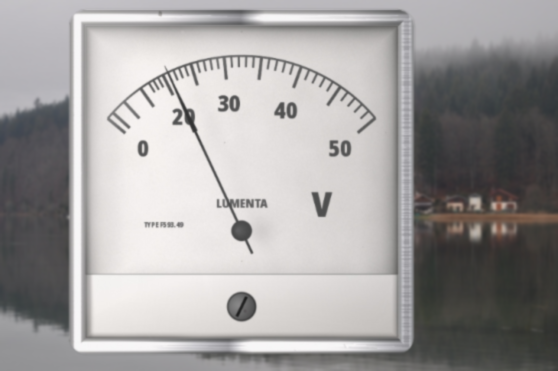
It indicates 21 V
